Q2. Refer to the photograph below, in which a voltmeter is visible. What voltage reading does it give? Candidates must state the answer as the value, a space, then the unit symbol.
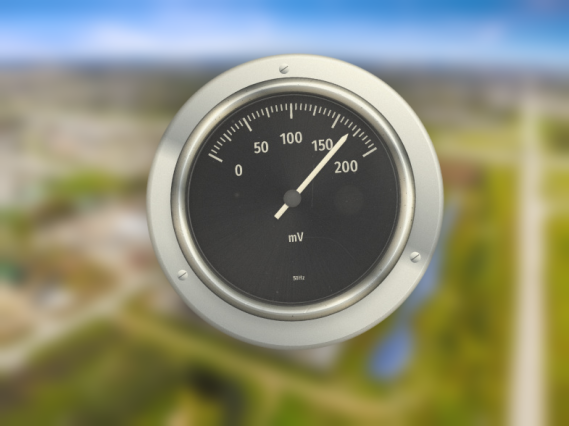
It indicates 170 mV
